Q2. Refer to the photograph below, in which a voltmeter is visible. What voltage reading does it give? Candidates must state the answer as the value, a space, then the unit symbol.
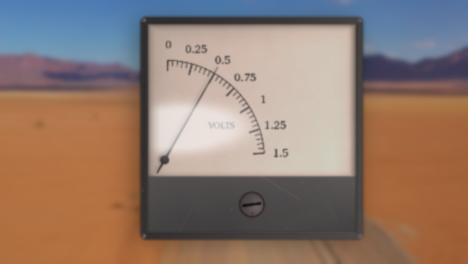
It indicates 0.5 V
